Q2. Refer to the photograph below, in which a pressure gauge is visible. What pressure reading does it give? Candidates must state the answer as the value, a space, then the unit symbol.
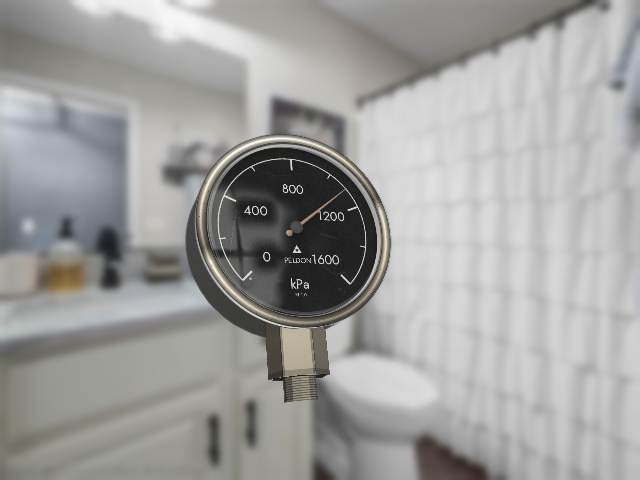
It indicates 1100 kPa
